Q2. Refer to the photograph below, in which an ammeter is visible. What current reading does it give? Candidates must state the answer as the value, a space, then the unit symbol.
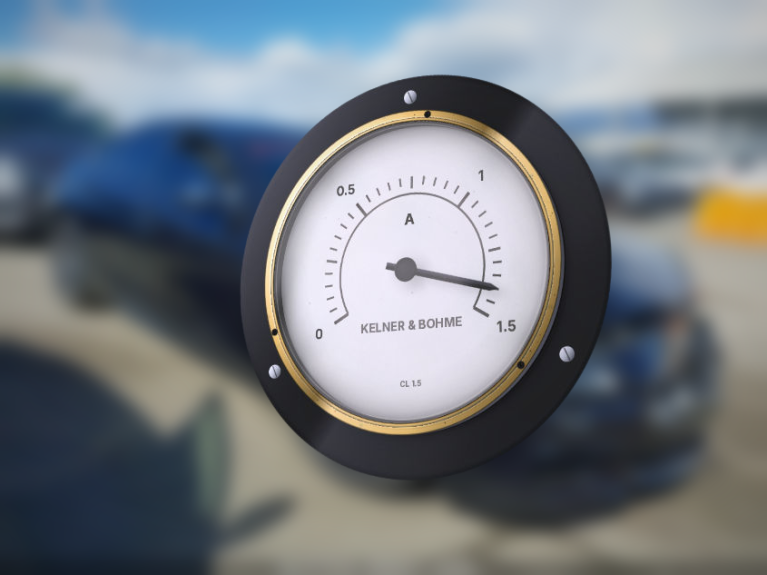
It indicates 1.4 A
